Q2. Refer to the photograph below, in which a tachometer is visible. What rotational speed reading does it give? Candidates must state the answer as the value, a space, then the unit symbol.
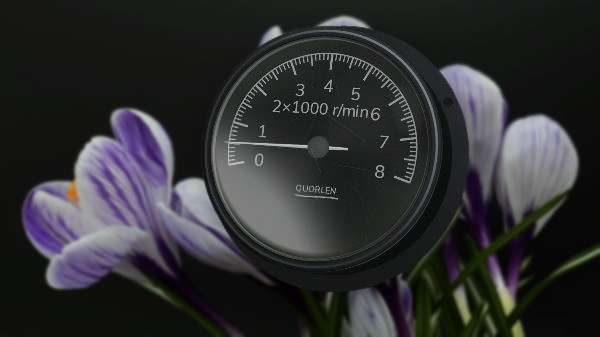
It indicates 500 rpm
